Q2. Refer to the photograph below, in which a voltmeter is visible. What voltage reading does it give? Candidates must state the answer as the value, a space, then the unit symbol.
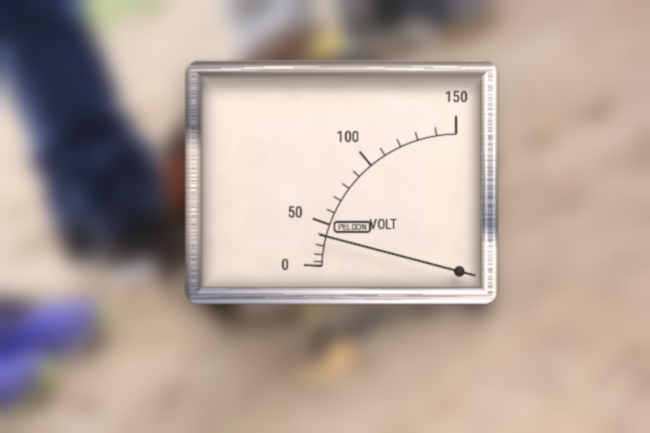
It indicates 40 V
